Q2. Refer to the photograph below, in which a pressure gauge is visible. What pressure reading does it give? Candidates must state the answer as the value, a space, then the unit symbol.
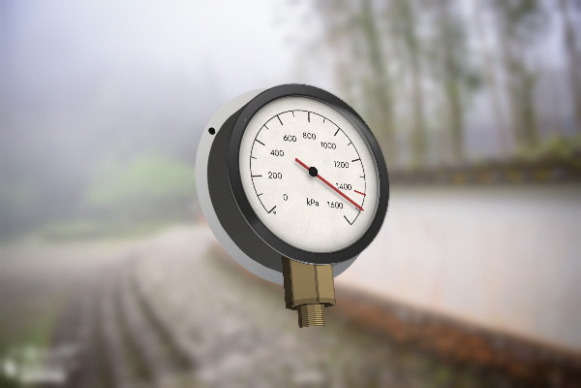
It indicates 1500 kPa
